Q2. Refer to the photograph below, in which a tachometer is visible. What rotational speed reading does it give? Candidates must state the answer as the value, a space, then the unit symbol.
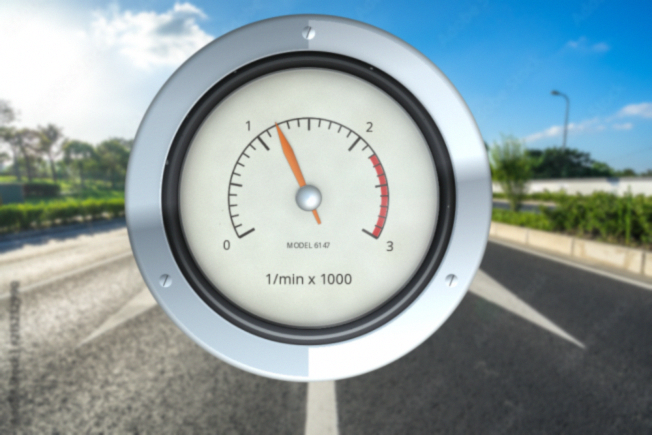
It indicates 1200 rpm
